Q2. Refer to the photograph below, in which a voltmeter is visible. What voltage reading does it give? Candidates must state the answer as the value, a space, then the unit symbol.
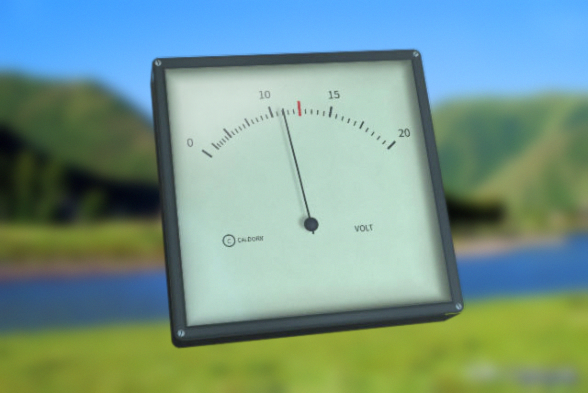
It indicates 11 V
